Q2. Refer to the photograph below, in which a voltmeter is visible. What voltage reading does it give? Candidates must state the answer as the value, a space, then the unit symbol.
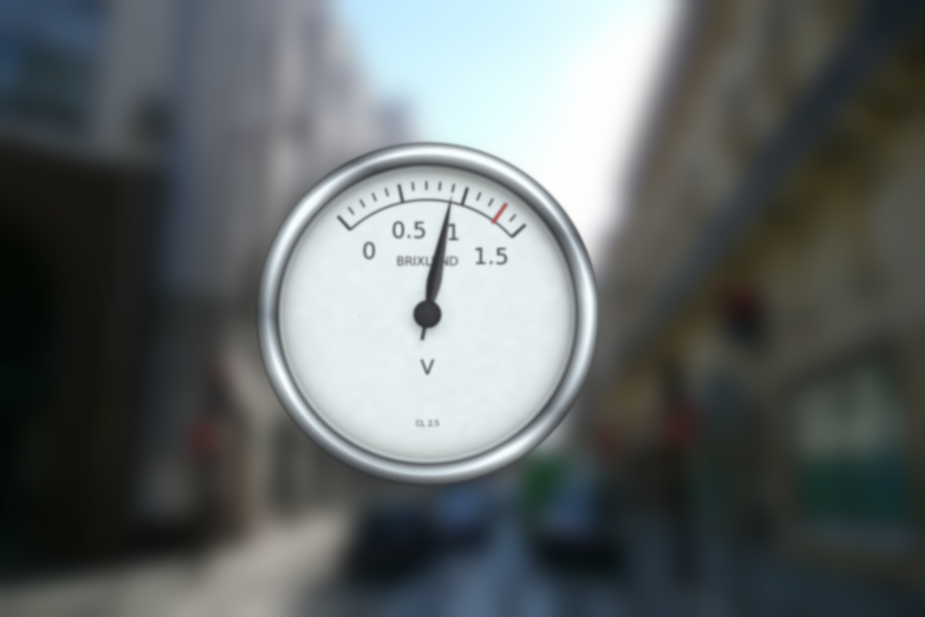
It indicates 0.9 V
